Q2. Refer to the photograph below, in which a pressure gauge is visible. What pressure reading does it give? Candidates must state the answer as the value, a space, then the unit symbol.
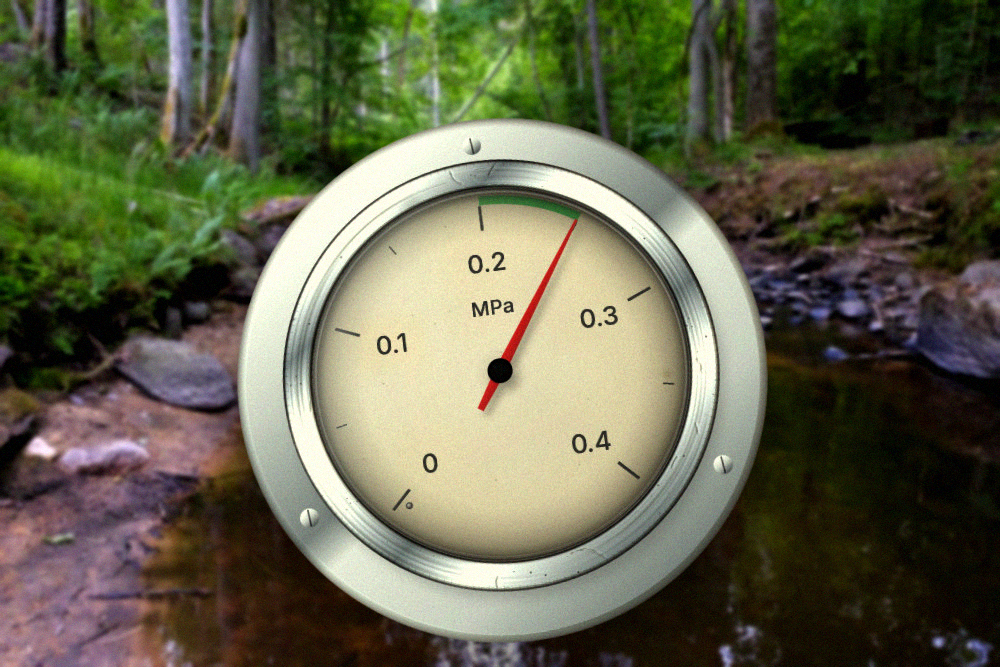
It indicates 0.25 MPa
